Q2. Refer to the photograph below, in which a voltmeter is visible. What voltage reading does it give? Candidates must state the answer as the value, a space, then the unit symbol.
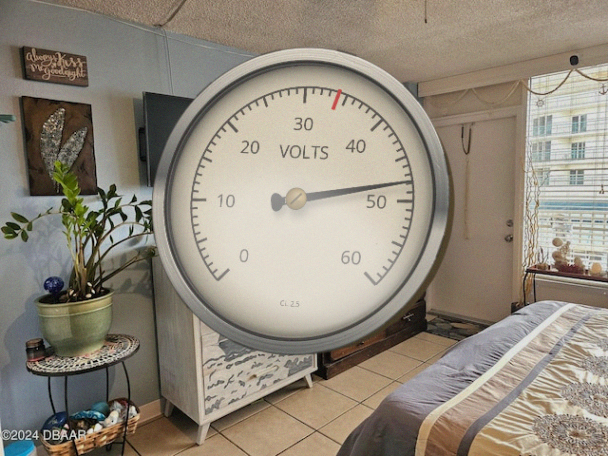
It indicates 48 V
